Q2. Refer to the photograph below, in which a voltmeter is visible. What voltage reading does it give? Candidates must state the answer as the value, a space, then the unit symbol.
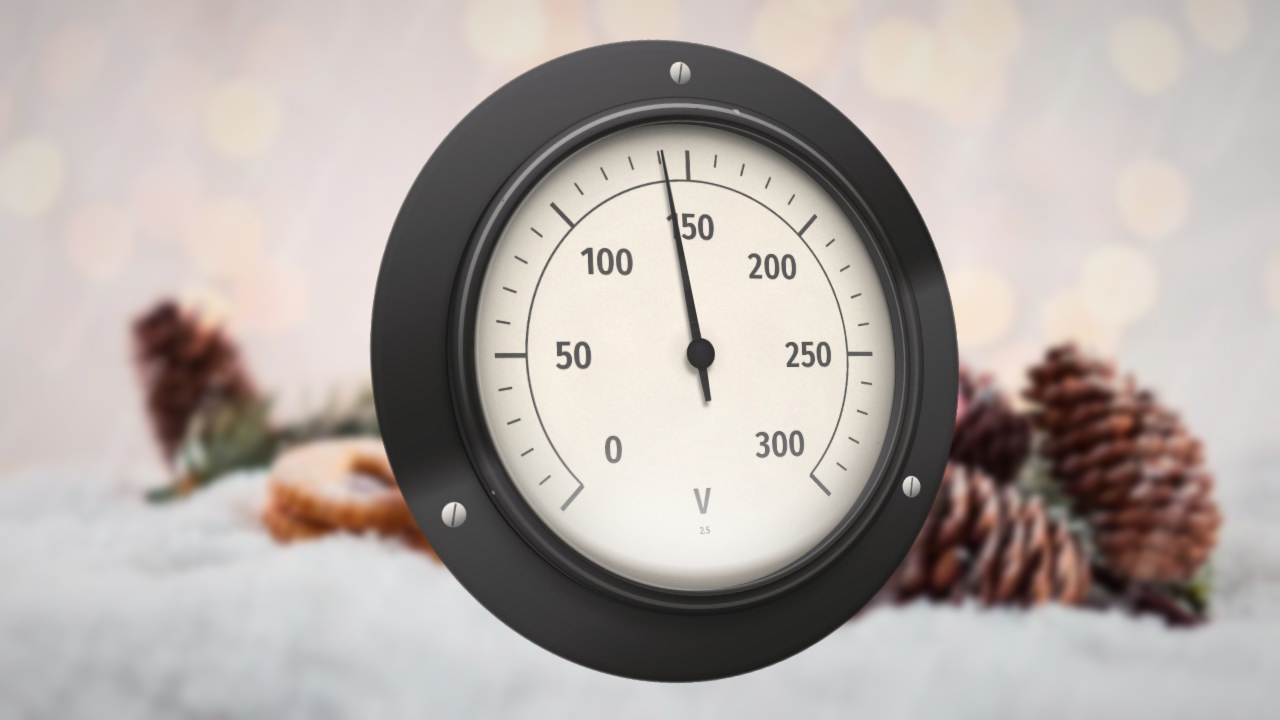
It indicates 140 V
